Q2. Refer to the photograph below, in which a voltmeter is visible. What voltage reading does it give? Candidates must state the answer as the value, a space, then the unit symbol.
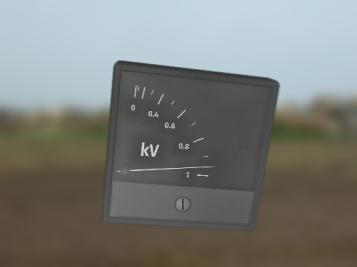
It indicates 0.95 kV
